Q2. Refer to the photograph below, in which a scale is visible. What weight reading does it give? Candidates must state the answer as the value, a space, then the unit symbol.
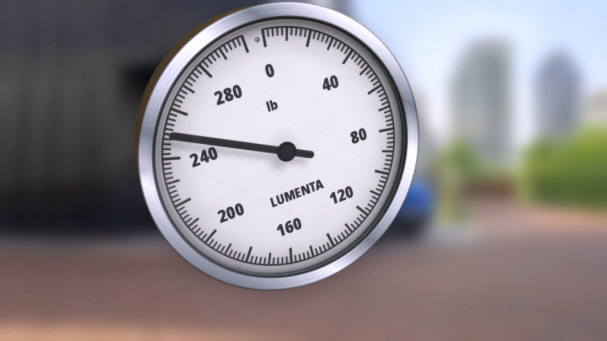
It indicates 250 lb
